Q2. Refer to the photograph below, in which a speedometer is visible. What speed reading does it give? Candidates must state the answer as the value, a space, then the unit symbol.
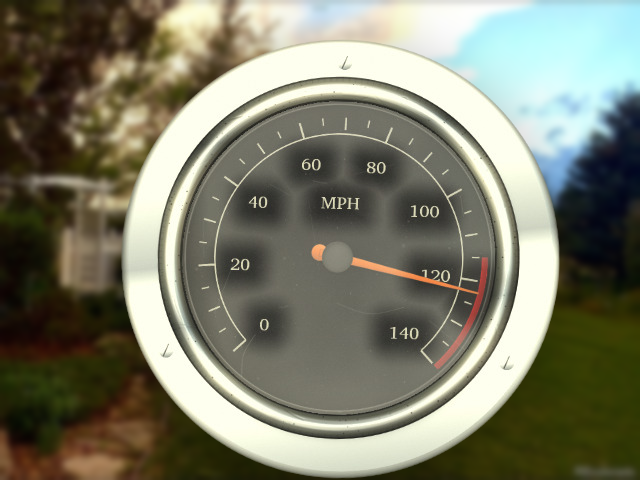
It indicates 122.5 mph
